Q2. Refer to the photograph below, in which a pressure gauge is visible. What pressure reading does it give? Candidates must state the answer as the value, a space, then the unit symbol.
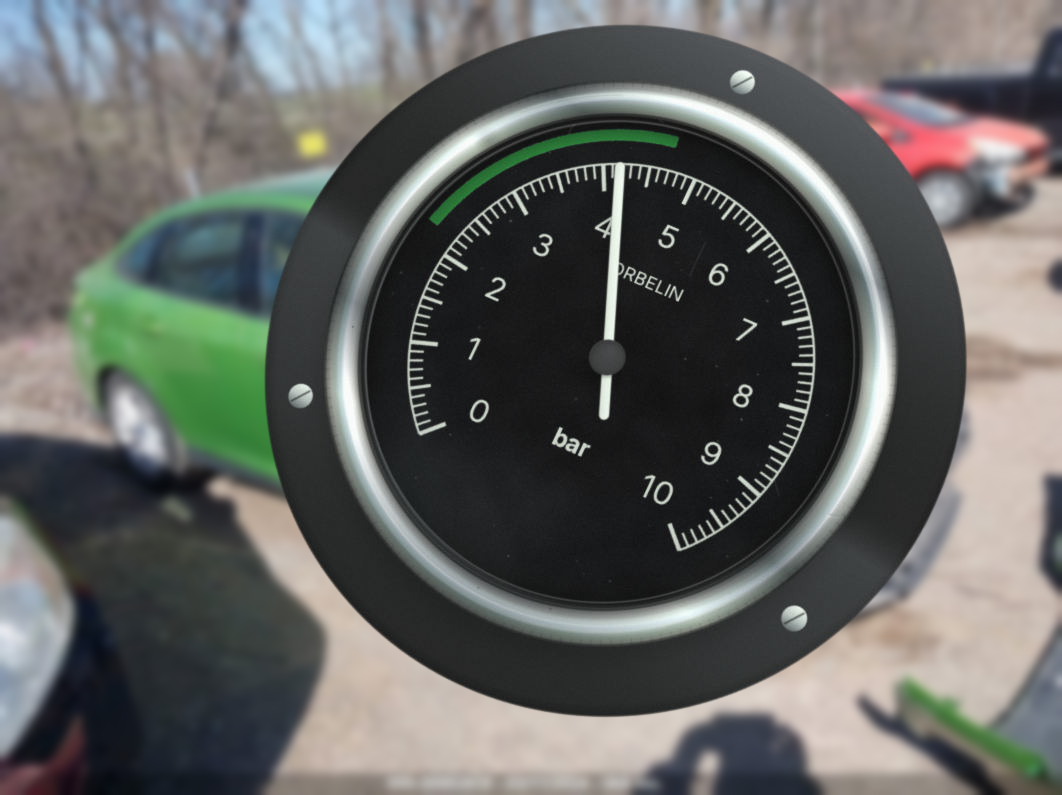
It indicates 4.2 bar
